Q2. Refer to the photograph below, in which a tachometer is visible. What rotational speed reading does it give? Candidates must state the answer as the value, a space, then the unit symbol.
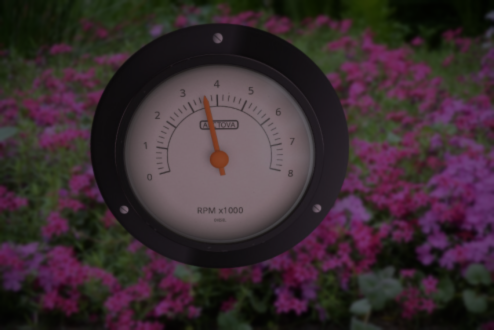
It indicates 3600 rpm
